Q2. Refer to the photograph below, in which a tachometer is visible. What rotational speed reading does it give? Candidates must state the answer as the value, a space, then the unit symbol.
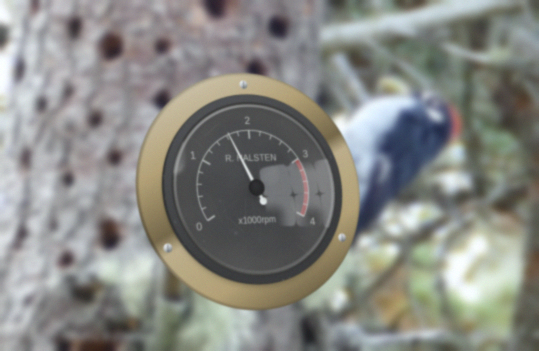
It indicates 1600 rpm
